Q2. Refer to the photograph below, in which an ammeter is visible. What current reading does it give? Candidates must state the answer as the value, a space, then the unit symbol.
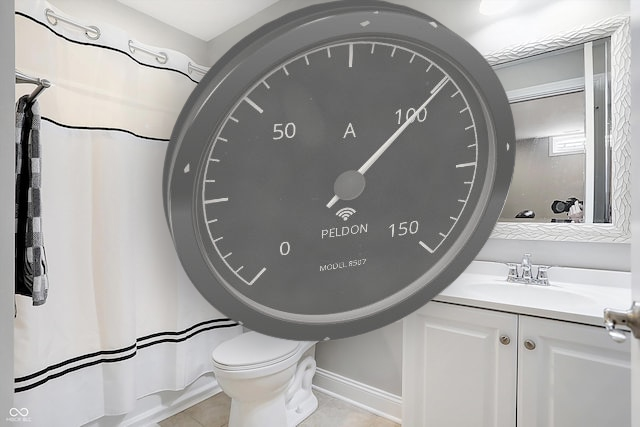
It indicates 100 A
